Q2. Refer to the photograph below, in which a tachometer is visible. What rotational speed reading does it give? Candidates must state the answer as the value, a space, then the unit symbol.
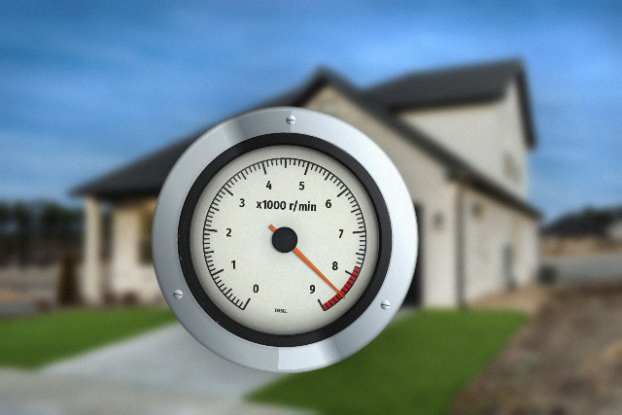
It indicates 8500 rpm
